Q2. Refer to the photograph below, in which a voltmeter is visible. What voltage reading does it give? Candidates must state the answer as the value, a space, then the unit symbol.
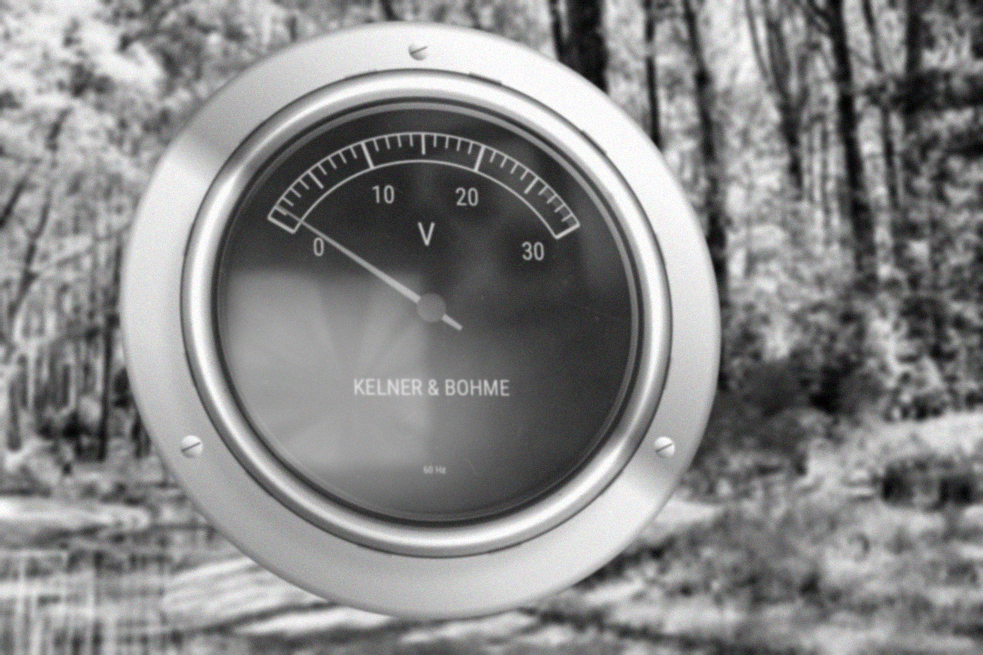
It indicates 1 V
